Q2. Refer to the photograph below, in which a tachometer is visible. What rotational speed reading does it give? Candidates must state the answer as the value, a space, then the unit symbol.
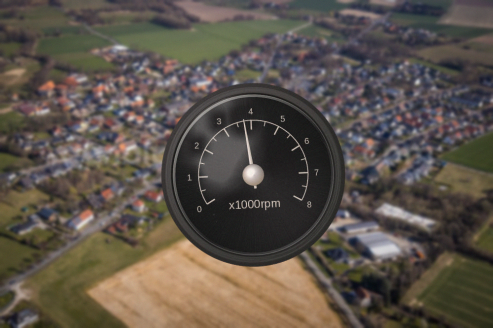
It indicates 3750 rpm
